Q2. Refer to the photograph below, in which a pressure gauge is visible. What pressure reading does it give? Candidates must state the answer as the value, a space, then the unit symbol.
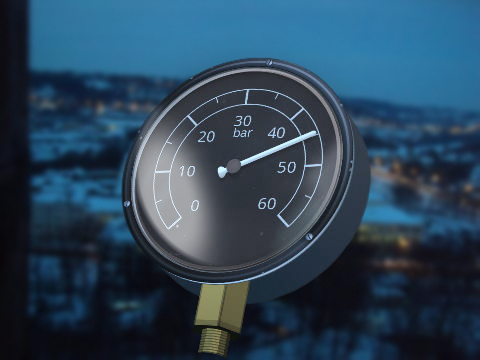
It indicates 45 bar
